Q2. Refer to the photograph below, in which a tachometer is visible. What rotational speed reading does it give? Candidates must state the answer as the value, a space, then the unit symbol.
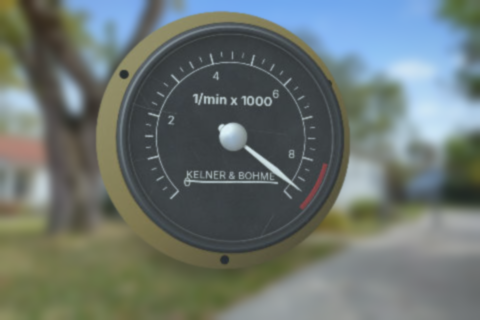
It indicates 8750 rpm
